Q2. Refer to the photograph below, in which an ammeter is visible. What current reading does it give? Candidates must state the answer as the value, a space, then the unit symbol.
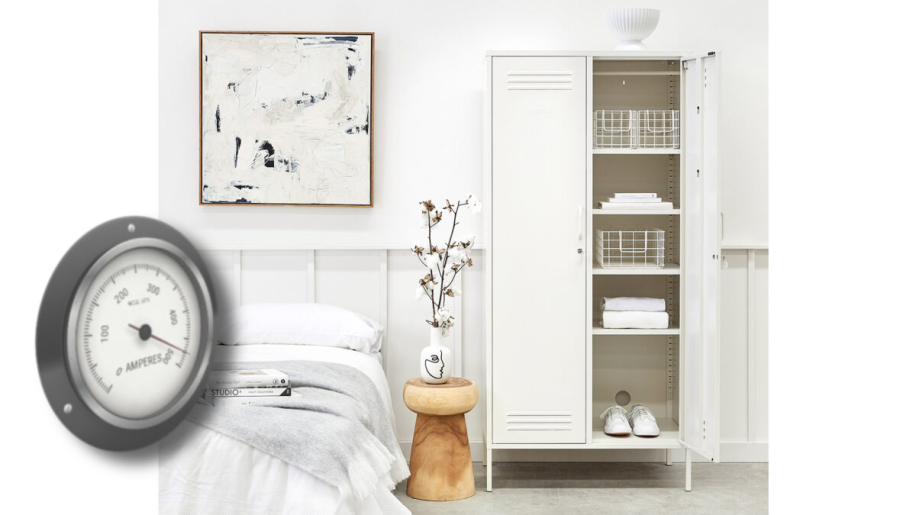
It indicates 475 A
